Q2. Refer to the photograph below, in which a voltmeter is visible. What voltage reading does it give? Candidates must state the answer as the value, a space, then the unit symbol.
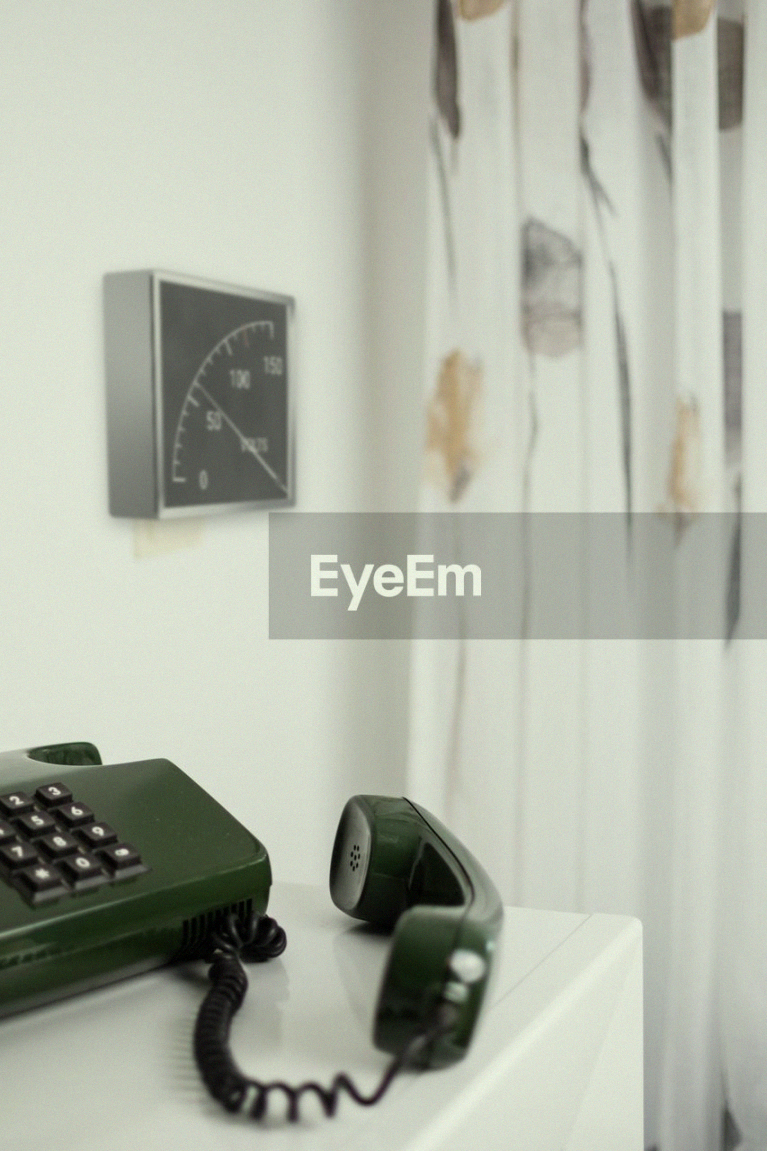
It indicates 60 V
